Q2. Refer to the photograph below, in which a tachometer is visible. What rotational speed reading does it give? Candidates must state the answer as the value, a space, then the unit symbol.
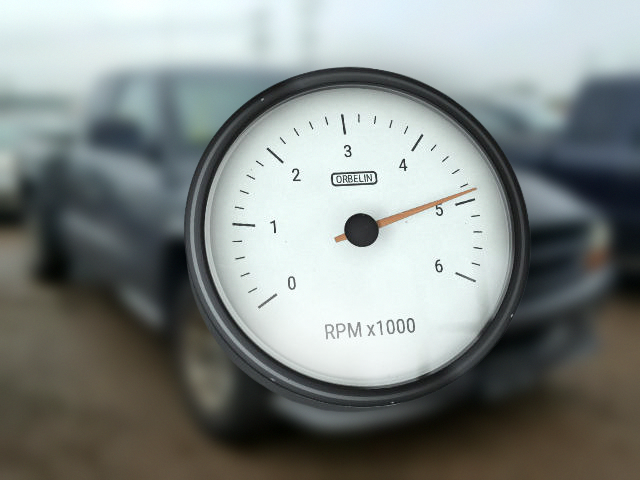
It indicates 4900 rpm
